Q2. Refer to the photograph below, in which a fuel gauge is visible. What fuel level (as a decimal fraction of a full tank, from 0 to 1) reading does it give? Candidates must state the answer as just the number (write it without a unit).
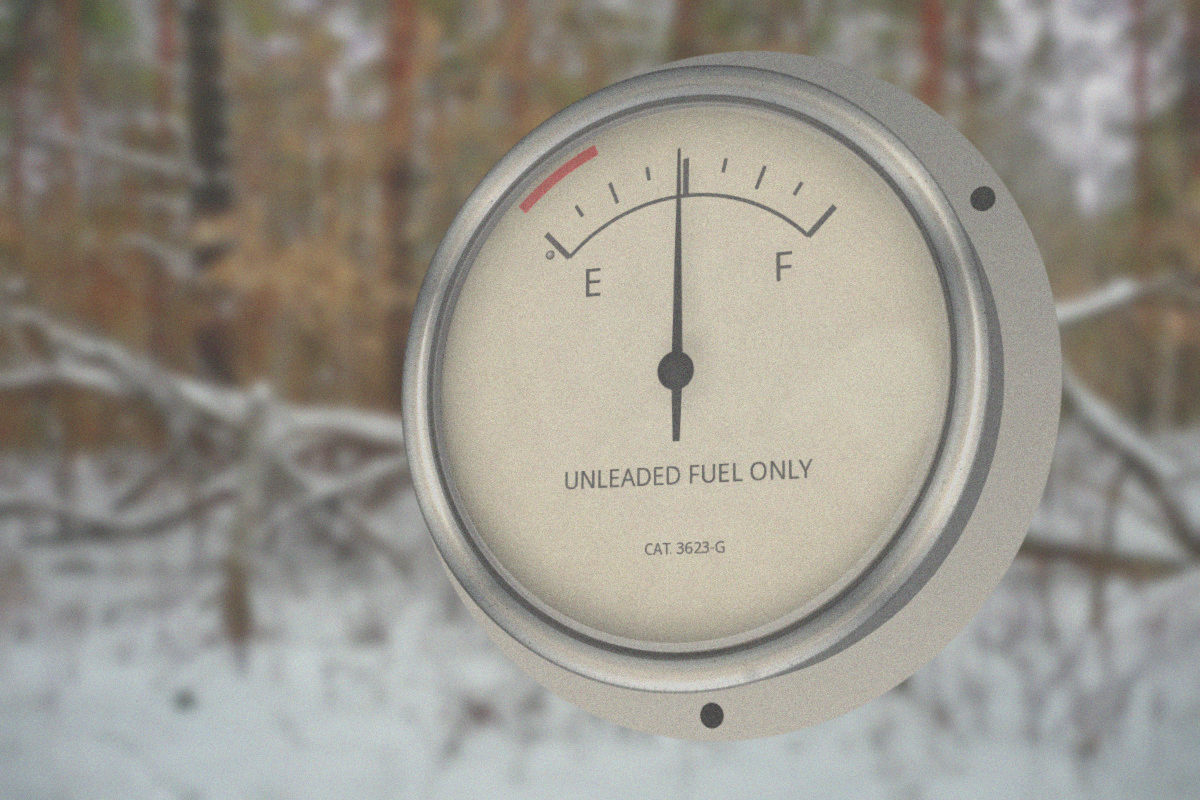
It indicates 0.5
